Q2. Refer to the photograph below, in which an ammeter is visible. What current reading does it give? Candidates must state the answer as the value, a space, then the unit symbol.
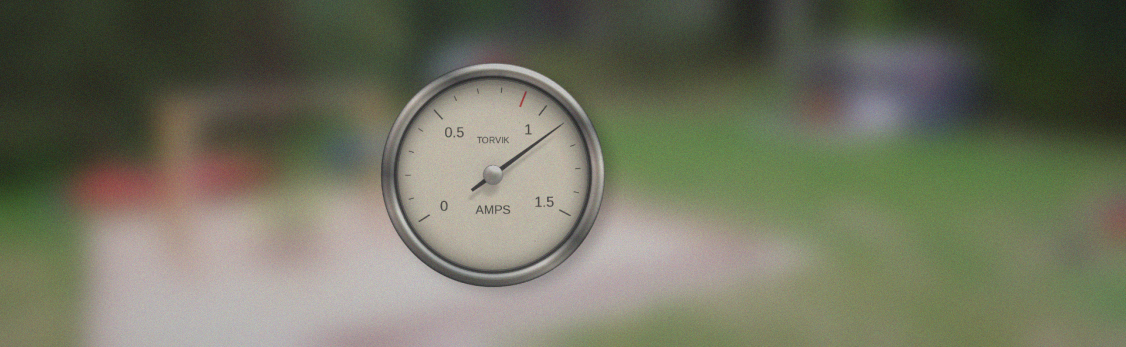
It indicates 1.1 A
